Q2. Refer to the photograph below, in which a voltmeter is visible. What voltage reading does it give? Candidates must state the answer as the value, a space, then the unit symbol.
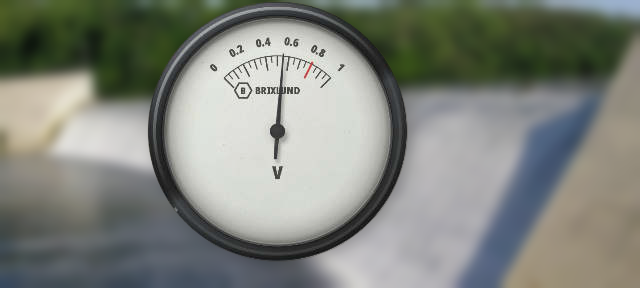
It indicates 0.55 V
